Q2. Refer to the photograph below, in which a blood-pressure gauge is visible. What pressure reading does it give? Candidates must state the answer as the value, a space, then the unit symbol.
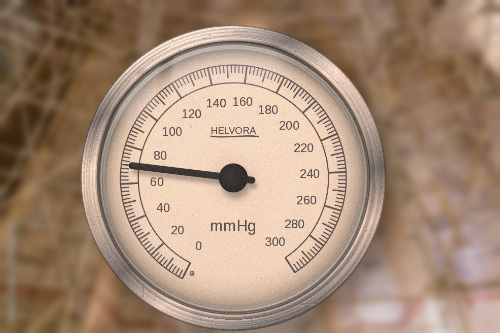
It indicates 70 mmHg
